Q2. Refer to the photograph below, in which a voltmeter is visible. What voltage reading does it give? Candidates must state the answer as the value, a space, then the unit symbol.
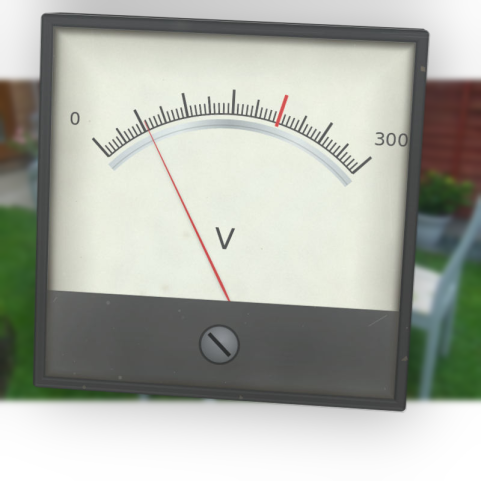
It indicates 55 V
